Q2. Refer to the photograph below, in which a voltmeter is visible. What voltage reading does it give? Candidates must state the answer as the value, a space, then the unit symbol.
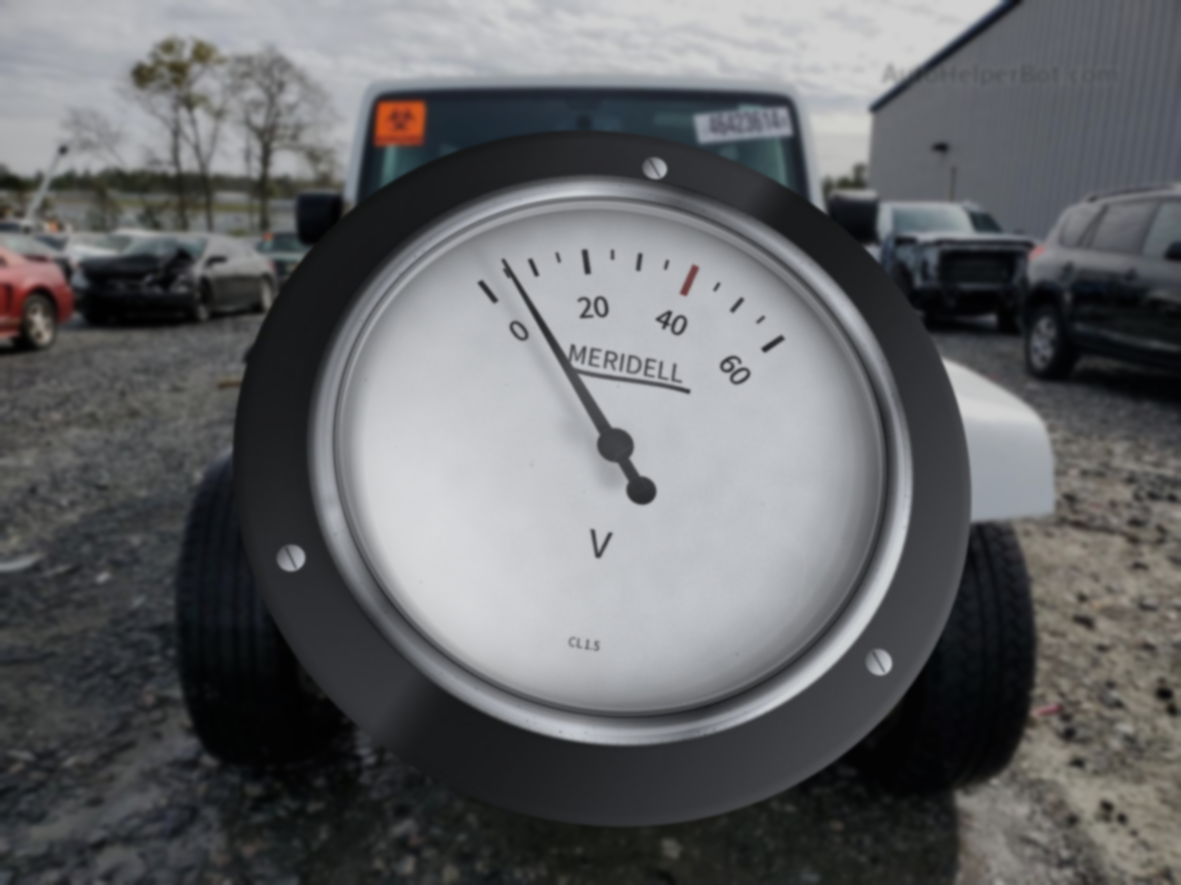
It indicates 5 V
